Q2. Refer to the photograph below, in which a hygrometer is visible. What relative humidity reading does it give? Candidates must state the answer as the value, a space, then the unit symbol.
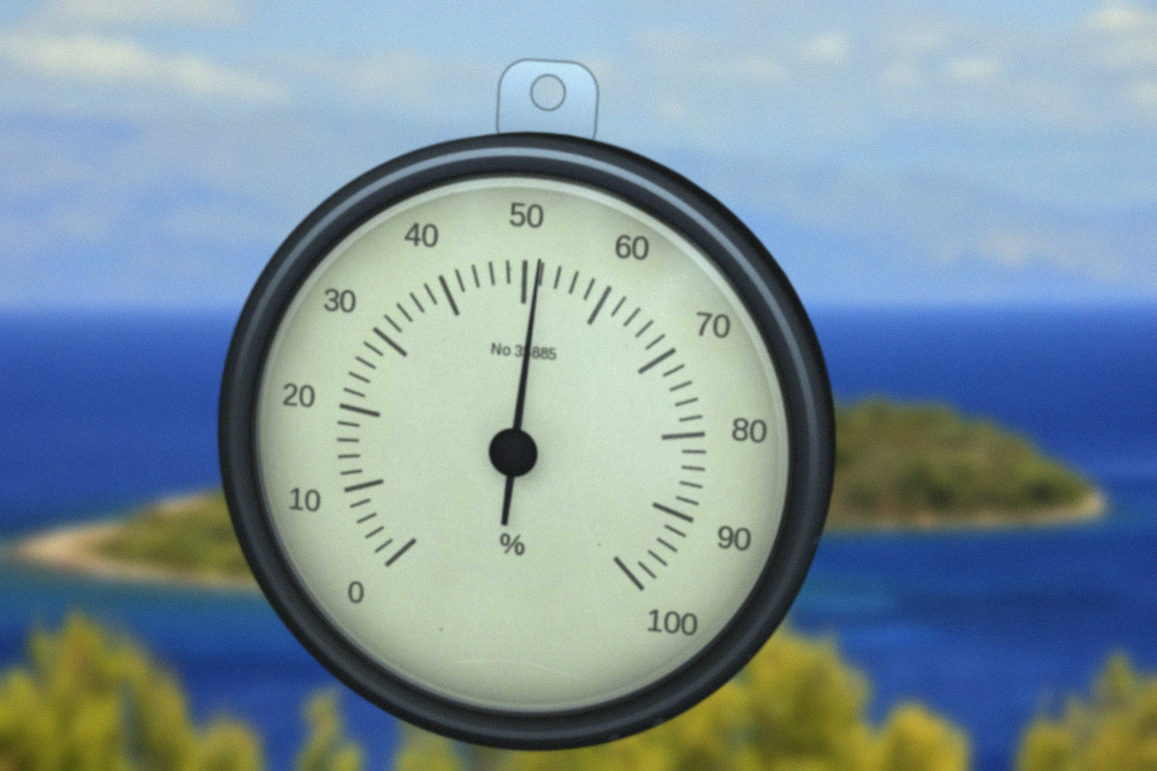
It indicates 52 %
